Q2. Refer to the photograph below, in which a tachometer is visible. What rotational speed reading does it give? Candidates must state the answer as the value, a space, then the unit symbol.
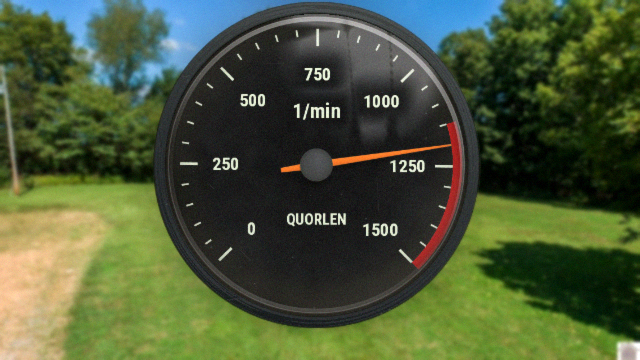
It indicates 1200 rpm
